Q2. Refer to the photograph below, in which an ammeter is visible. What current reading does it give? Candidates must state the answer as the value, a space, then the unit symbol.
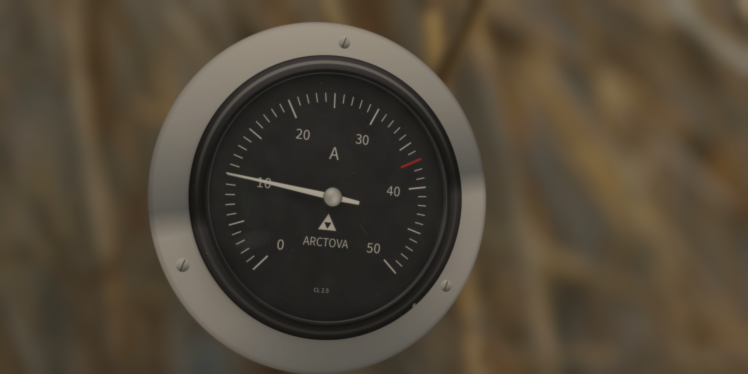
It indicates 10 A
